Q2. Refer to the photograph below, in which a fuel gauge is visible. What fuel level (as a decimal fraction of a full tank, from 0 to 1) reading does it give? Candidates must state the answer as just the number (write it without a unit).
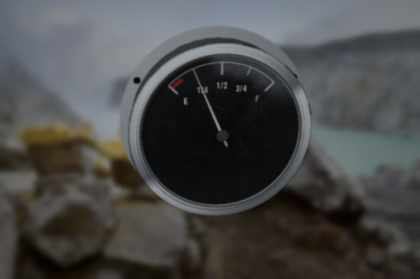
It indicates 0.25
